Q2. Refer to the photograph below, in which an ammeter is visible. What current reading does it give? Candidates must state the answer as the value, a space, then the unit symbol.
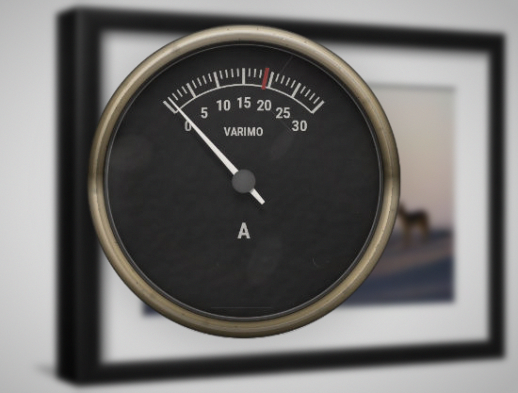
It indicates 1 A
